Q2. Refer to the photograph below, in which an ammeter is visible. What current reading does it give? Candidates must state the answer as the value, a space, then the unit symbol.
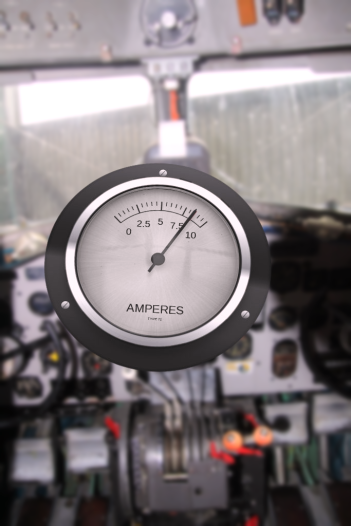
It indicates 8.5 A
